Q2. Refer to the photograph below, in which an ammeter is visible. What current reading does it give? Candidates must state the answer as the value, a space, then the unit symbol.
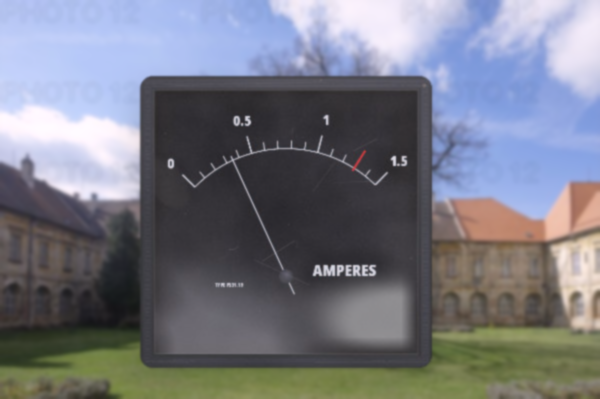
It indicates 0.35 A
